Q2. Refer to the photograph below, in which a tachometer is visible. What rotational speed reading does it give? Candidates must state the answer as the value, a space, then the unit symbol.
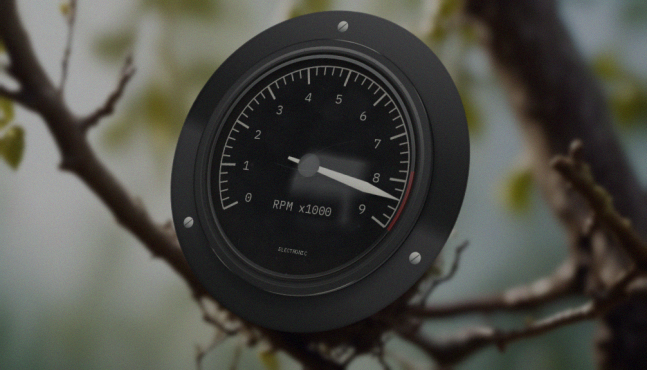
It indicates 8400 rpm
